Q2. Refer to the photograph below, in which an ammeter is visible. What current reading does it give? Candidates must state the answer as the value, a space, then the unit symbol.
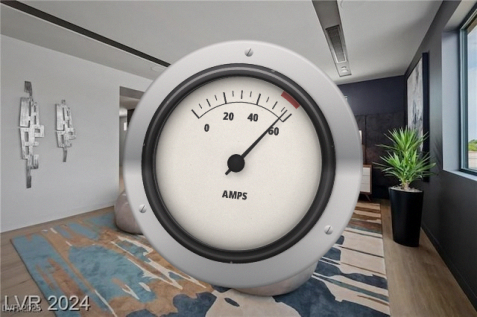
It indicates 57.5 A
